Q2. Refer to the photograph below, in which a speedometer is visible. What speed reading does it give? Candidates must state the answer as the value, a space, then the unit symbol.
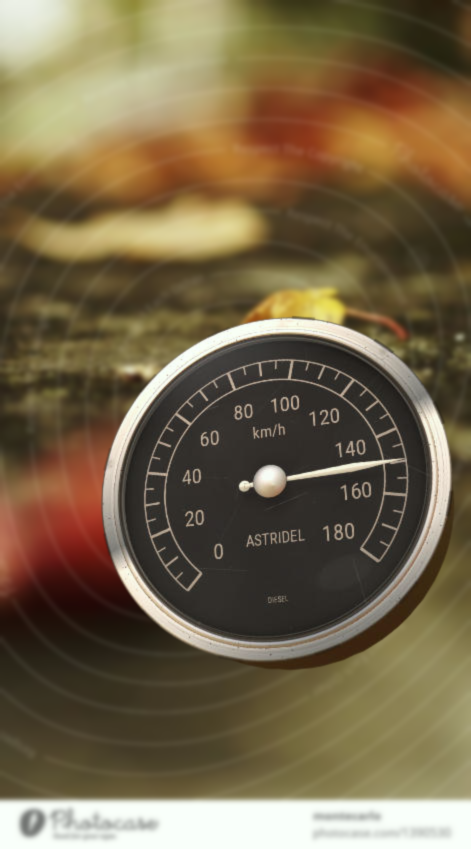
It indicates 150 km/h
